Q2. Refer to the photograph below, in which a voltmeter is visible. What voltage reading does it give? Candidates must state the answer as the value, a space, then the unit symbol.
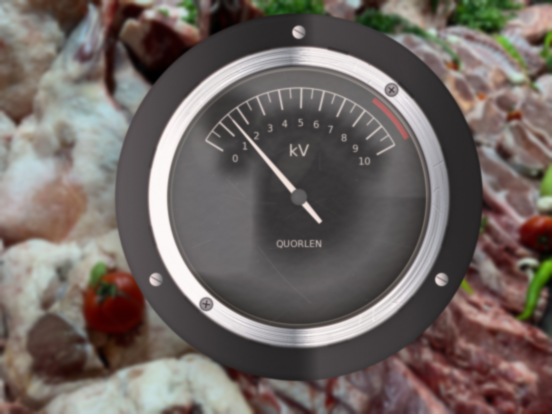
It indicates 1.5 kV
